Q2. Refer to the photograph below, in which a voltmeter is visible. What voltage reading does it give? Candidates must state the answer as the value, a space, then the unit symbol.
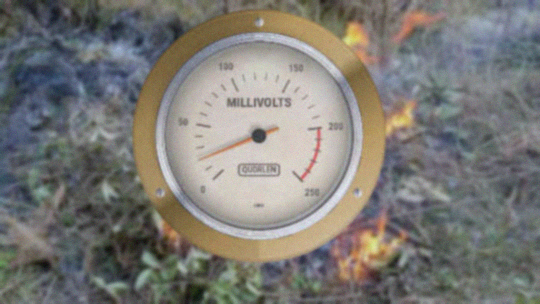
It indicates 20 mV
